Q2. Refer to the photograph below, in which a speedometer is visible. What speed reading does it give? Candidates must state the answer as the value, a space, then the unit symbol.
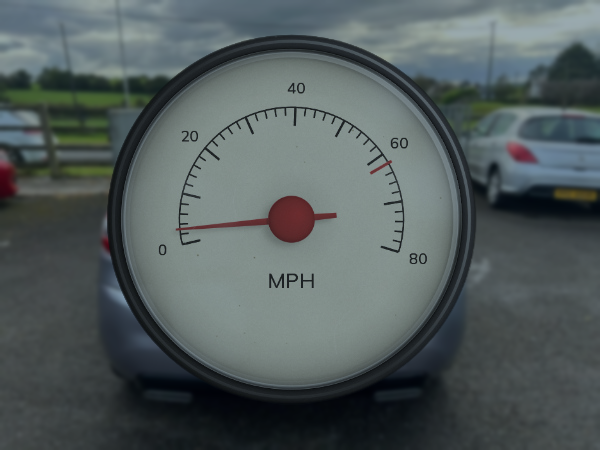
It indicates 3 mph
